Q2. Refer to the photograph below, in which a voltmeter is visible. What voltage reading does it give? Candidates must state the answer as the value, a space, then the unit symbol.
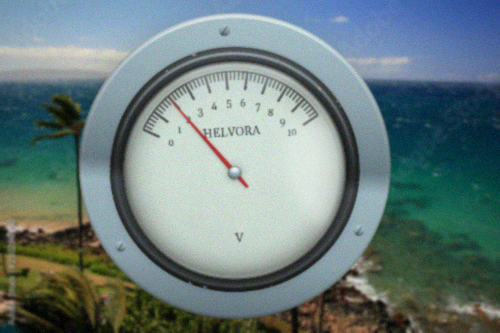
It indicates 2 V
